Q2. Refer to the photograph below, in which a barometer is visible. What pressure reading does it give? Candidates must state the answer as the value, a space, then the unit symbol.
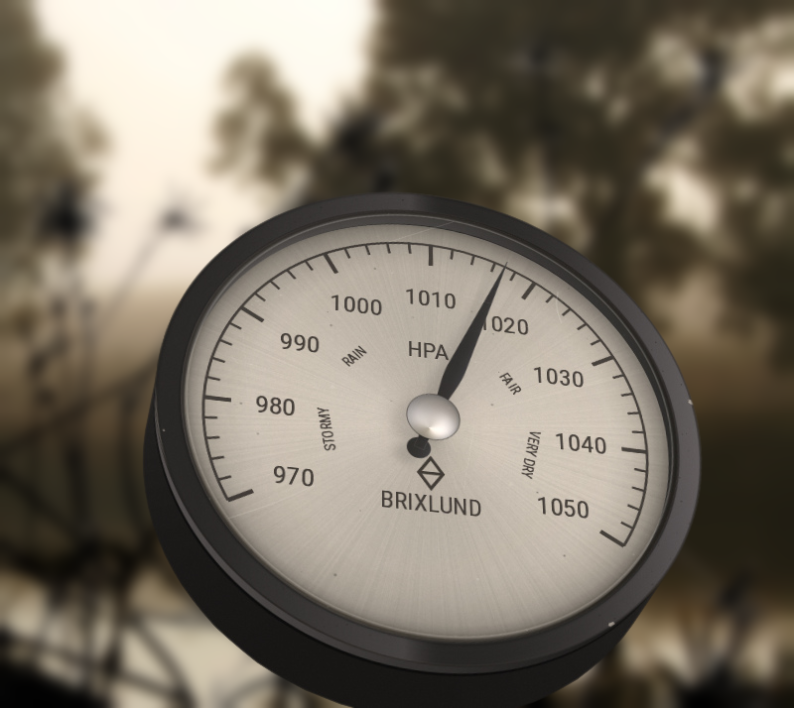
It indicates 1017 hPa
